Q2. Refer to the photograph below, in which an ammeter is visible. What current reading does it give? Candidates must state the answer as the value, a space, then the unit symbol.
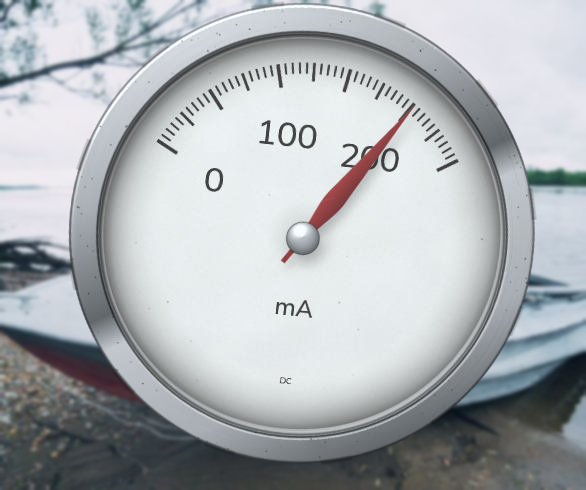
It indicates 200 mA
